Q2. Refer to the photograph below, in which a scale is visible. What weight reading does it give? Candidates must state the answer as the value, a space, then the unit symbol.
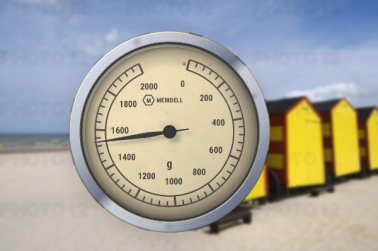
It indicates 1540 g
